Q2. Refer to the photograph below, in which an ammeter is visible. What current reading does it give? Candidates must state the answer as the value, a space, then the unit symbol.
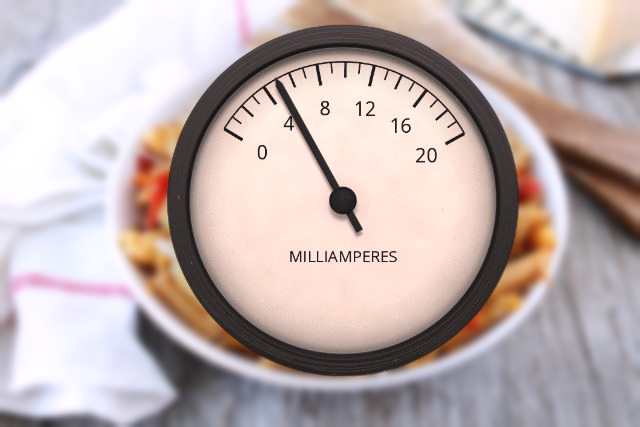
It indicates 5 mA
